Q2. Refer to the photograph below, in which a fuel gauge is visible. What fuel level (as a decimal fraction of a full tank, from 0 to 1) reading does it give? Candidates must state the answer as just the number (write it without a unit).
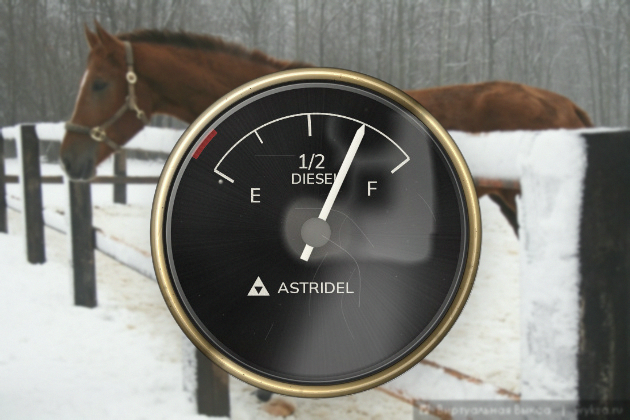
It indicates 0.75
